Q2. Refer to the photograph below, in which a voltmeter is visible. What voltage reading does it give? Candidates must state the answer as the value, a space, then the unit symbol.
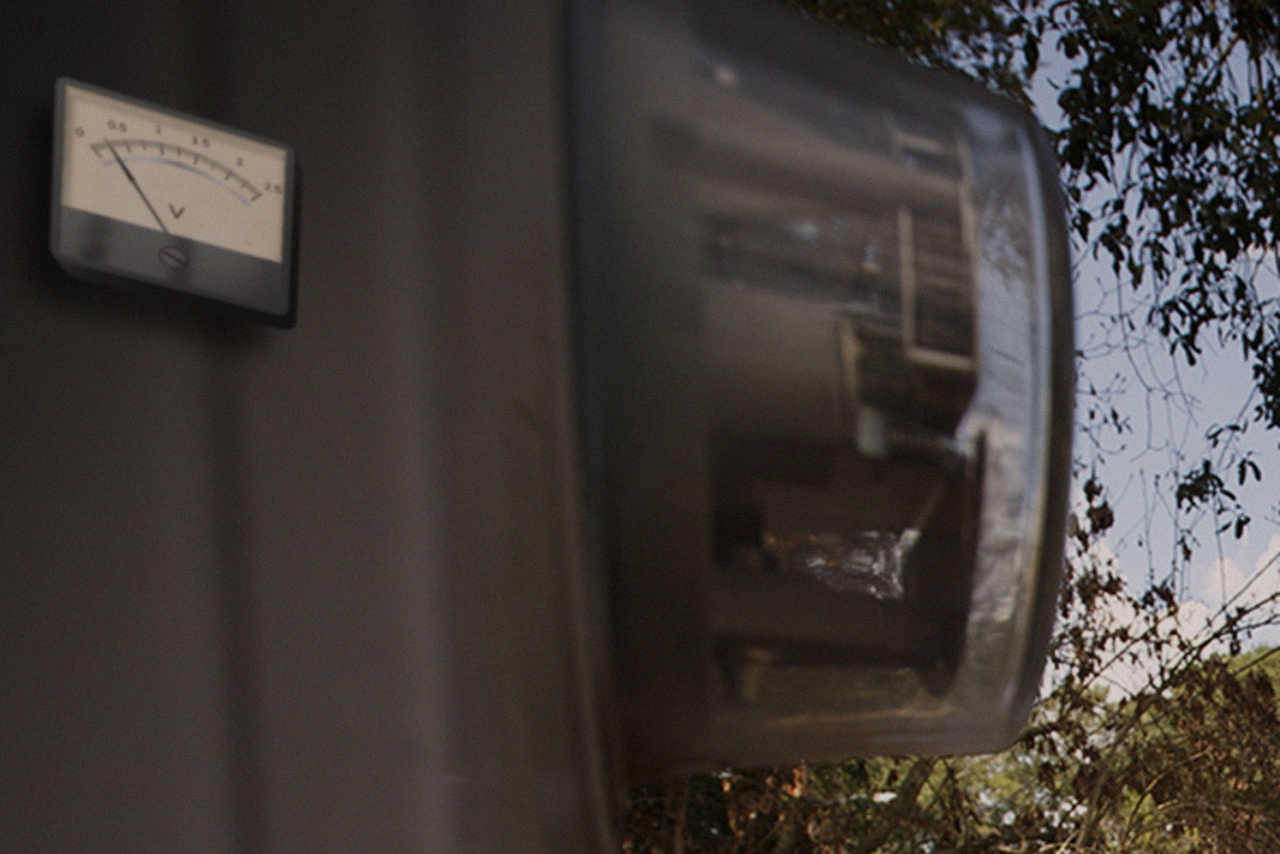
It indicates 0.25 V
